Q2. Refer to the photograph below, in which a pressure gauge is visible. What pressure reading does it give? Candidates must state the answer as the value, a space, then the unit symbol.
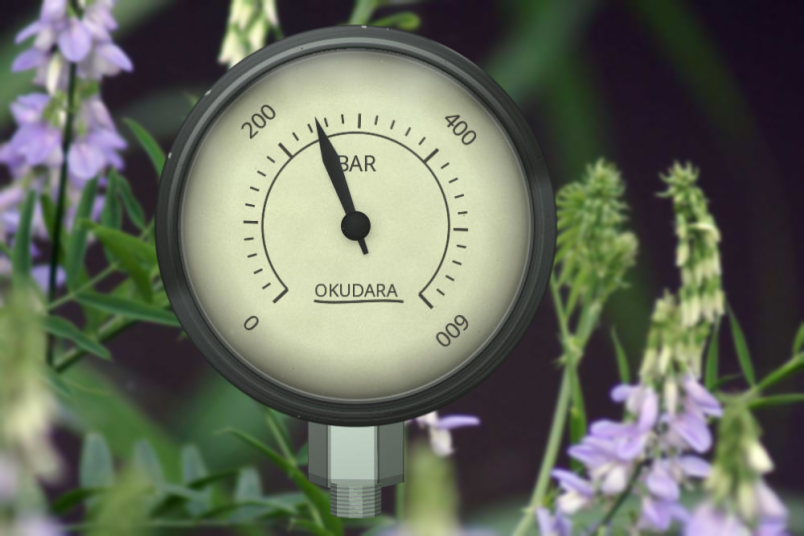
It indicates 250 bar
